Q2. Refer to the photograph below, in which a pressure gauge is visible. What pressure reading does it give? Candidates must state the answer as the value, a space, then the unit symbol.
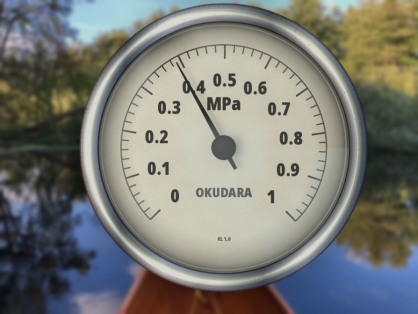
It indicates 0.39 MPa
